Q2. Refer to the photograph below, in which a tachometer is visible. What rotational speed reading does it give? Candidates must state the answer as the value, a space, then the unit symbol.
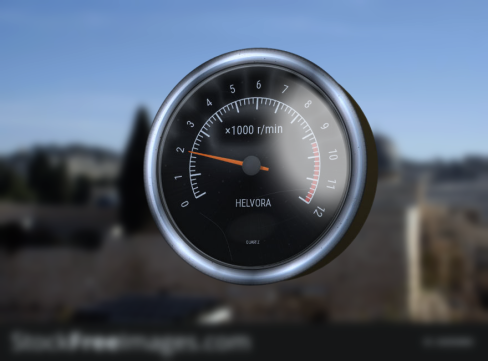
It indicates 2000 rpm
